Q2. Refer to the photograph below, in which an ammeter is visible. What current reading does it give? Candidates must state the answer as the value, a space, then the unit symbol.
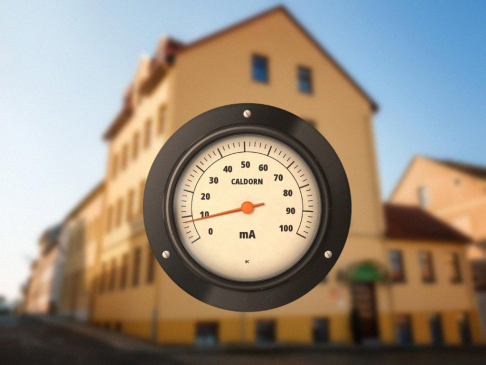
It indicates 8 mA
